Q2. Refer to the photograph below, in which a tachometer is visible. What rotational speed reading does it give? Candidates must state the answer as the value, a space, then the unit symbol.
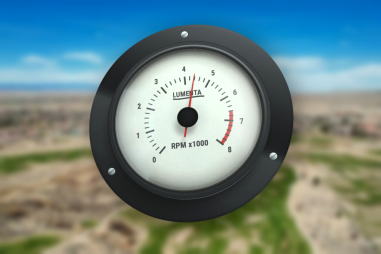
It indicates 4400 rpm
